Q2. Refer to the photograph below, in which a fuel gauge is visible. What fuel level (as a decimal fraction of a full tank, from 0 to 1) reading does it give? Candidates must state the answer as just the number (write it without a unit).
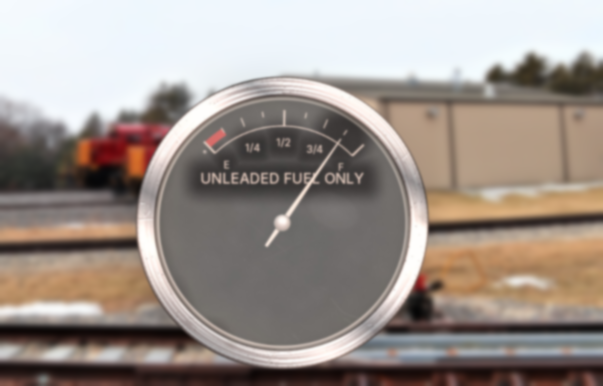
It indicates 0.875
